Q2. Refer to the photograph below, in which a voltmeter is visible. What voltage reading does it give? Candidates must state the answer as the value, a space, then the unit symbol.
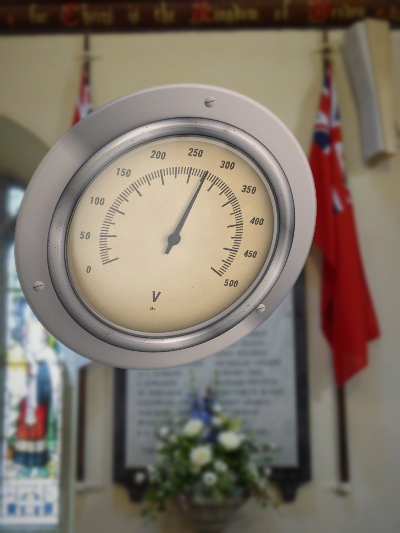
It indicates 275 V
